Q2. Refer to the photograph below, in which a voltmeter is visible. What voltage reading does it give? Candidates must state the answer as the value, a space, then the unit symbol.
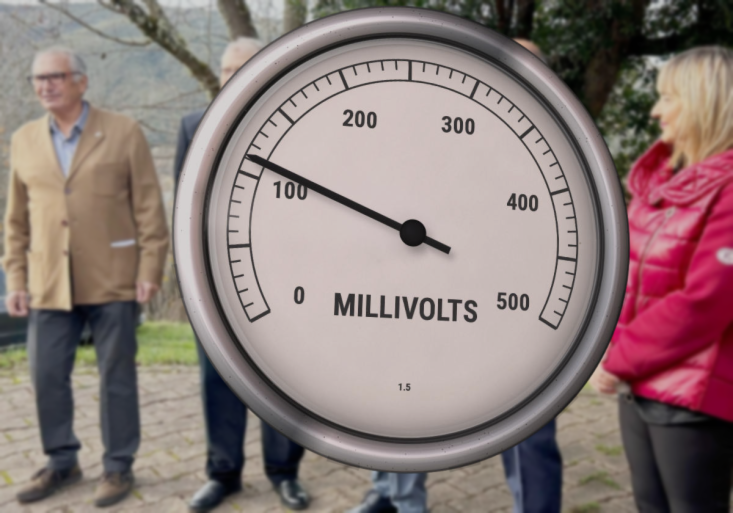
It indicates 110 mV
